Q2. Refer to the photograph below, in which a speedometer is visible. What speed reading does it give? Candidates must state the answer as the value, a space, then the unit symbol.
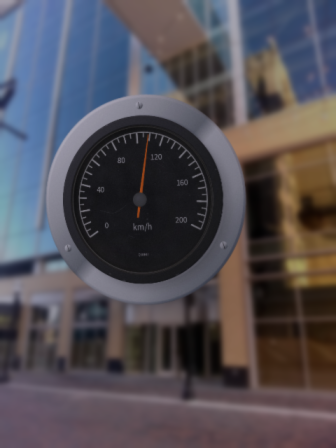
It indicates 110 km/h
